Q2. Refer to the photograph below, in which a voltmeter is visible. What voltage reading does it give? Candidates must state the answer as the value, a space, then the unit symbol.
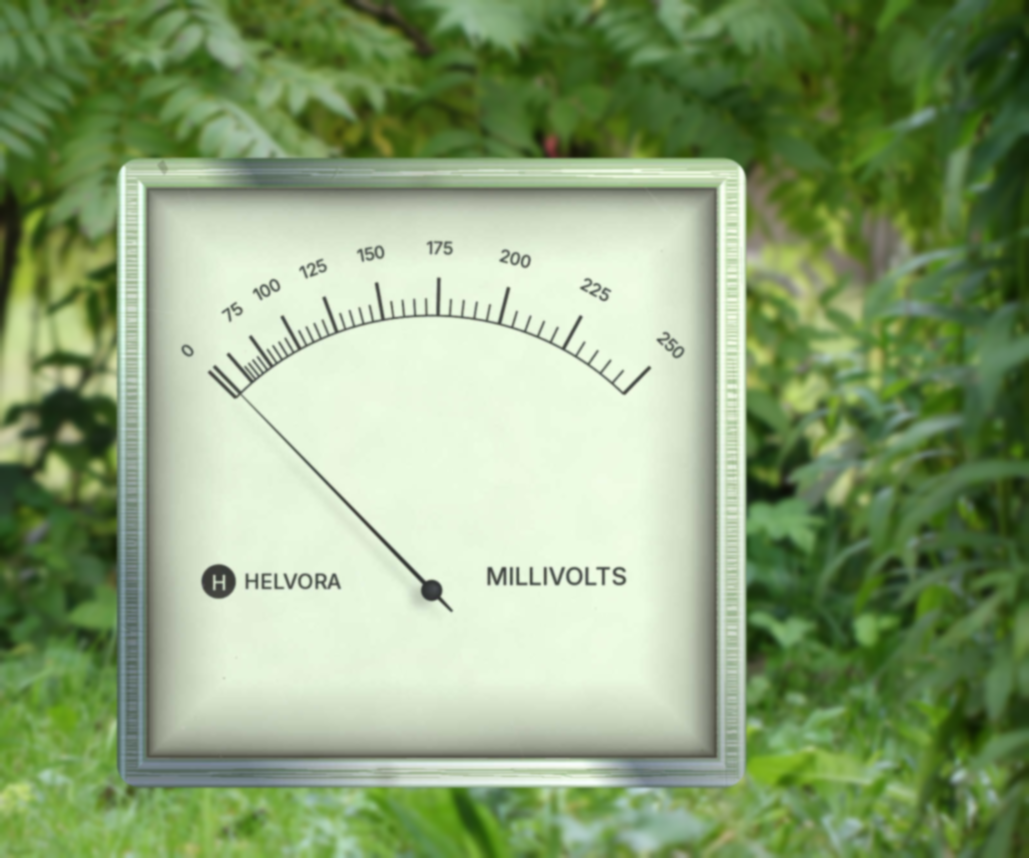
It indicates 25 mV
